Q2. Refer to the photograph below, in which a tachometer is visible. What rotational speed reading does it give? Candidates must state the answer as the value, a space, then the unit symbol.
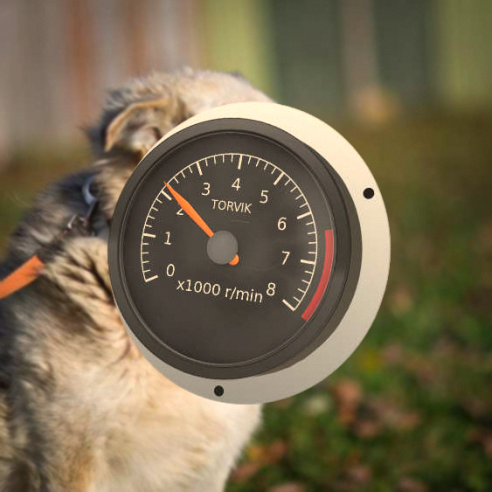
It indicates 2200 rpm
